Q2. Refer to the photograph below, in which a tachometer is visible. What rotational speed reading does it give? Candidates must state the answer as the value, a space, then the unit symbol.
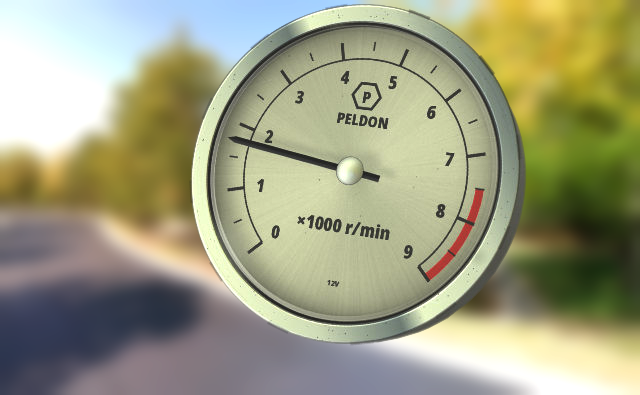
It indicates 1750 rpm
